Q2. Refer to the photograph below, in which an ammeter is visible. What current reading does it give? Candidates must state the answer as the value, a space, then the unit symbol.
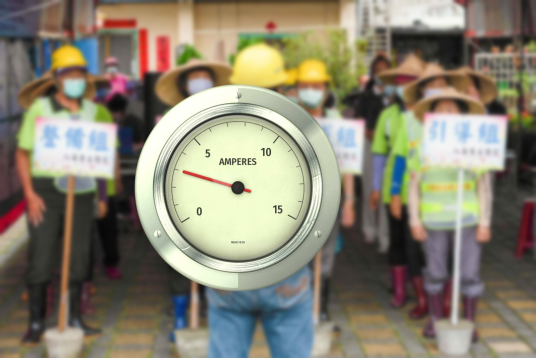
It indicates 3 A
